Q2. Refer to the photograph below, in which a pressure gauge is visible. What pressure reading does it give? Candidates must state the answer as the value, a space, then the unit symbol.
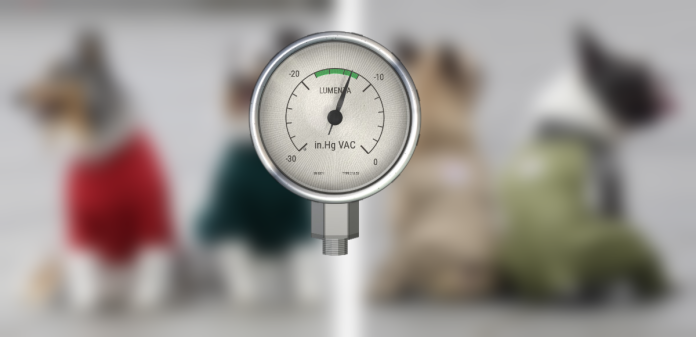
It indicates -13 inHg
